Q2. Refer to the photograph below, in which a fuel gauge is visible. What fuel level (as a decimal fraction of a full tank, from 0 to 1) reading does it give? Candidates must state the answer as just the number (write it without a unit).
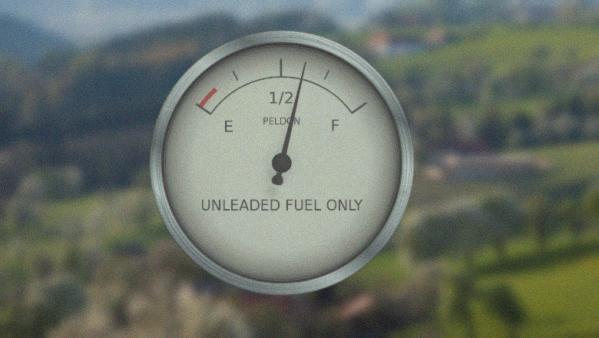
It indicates 0.625
